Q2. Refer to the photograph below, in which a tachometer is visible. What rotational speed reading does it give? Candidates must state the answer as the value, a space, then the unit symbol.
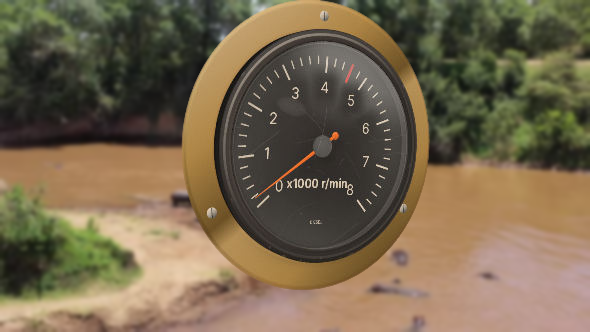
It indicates 200 rpm
